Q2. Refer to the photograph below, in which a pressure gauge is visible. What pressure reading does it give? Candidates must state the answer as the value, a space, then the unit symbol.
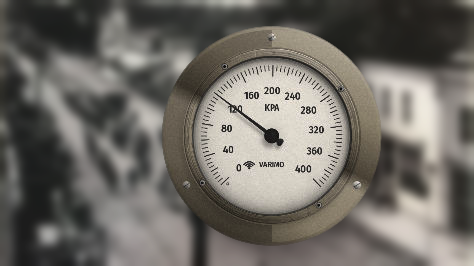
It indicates 120 kPa
